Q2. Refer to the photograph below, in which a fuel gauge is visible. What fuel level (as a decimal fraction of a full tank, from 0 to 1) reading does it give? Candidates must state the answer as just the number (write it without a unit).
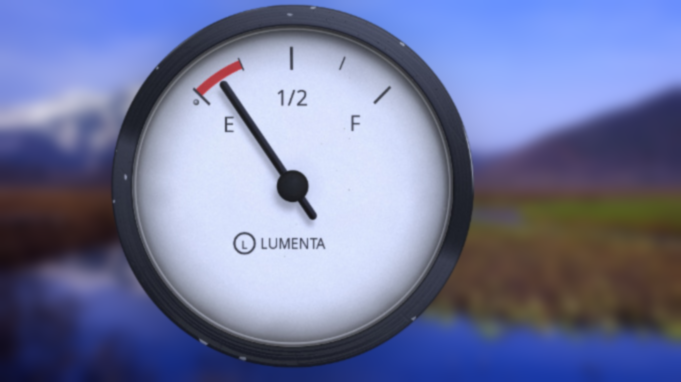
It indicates 0.125
